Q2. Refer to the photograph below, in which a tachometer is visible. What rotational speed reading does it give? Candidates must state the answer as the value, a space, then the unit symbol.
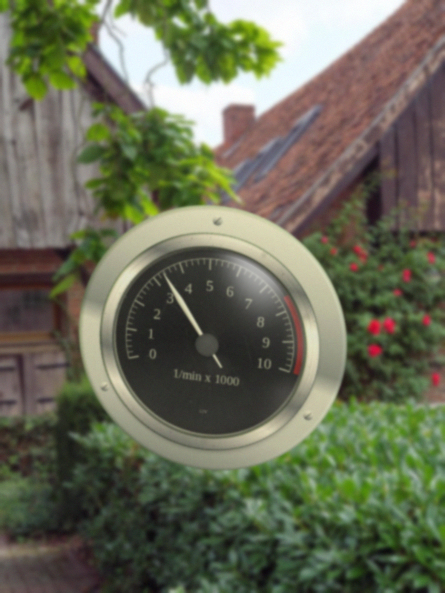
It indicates 3400 rpm
